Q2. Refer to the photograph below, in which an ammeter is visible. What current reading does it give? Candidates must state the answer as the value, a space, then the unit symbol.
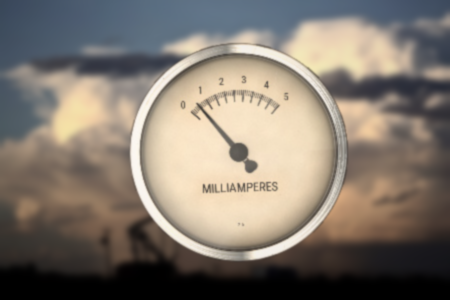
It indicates 0.5 mA
